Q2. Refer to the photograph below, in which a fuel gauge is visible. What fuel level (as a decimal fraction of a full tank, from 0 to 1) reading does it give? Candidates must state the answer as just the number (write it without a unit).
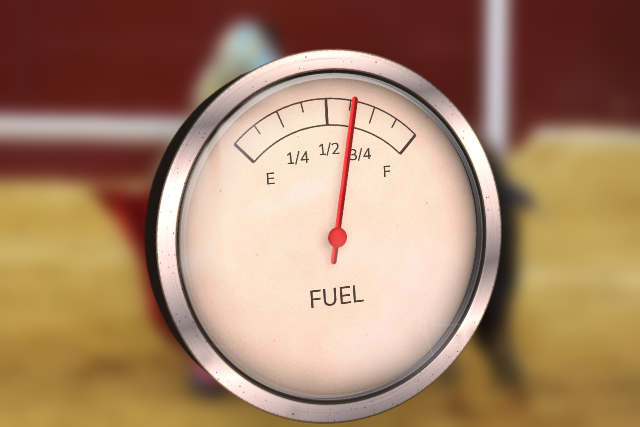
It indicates 0.625
